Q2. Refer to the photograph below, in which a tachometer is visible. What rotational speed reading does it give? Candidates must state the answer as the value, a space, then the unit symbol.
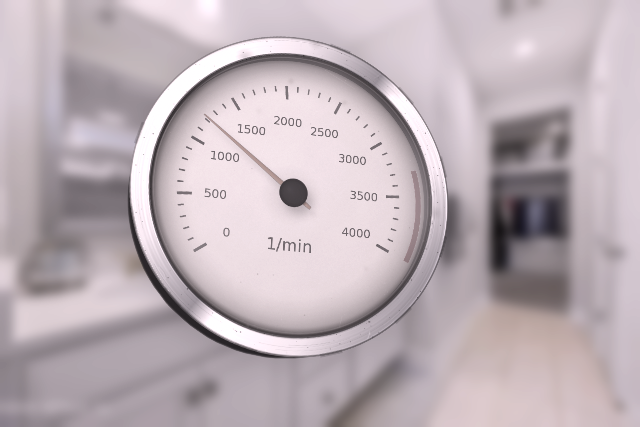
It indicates 1200 rpm
